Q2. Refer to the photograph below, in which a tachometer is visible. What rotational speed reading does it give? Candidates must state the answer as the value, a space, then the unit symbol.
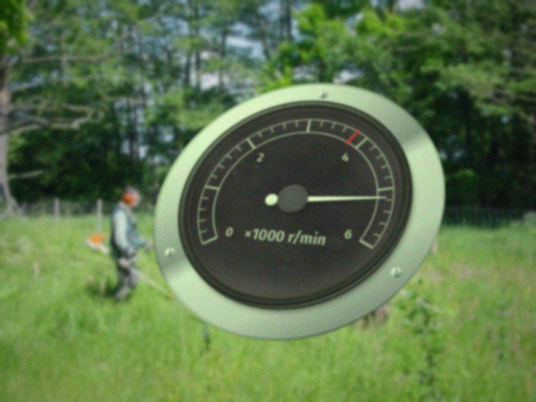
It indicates 5200 rpm
